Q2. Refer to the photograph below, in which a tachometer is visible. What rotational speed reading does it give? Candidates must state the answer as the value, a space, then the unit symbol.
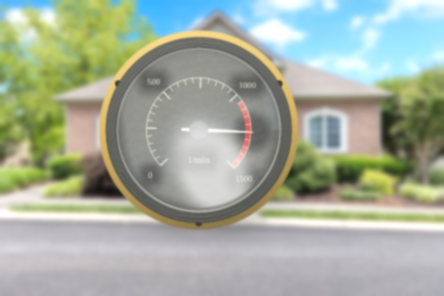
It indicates 1250 rpm
